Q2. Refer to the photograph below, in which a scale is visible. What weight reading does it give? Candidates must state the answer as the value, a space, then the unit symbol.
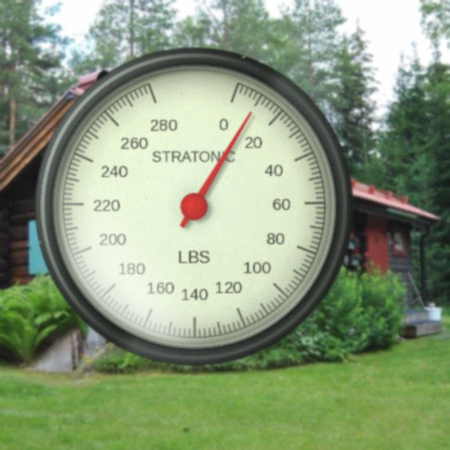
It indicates 10 lb
